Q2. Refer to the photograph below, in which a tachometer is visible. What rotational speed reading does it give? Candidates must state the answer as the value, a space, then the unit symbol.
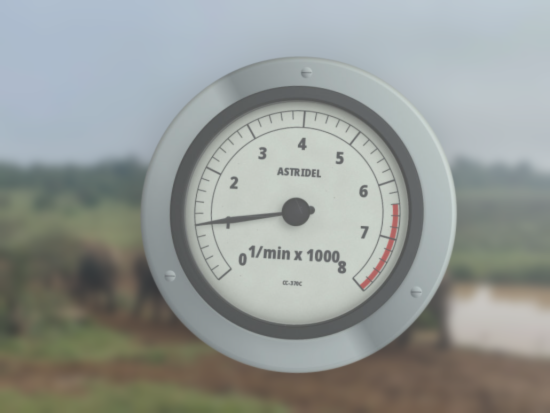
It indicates 1000 rpm
